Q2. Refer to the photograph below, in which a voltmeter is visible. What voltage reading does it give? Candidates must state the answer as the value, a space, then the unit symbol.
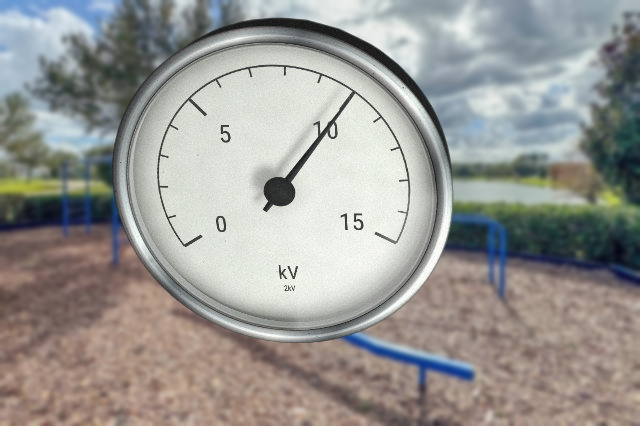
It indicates 10 kV
